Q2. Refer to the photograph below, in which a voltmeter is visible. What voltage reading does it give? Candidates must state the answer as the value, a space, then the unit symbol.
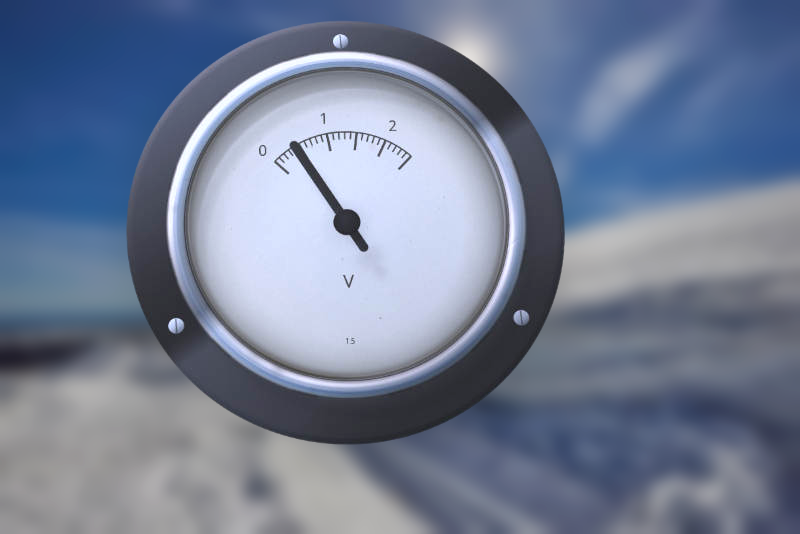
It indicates 0.4 V
